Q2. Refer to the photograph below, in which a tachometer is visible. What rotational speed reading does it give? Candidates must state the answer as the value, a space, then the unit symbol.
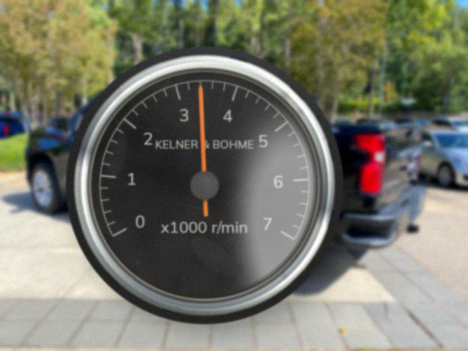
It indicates 3400 rpm
